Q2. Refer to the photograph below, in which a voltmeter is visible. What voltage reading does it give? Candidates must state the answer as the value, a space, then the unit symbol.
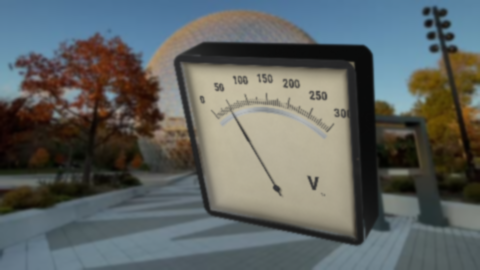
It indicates 50 V
